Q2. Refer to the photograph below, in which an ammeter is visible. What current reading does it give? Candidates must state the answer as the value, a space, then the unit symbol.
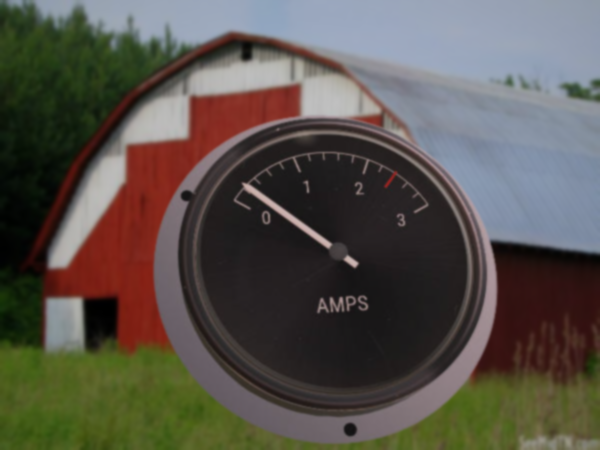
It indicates 0.2 A
